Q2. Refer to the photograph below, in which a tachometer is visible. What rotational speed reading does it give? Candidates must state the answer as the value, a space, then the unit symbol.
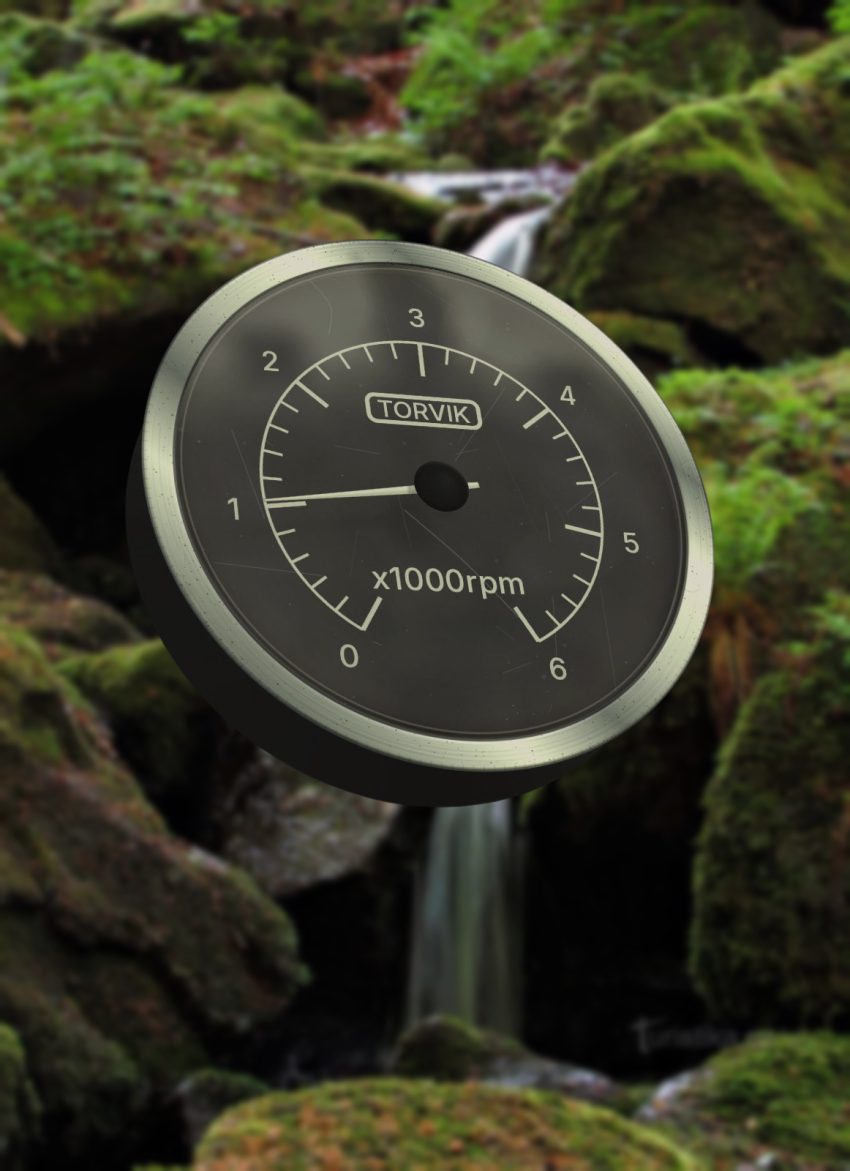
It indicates 1000 rpm
